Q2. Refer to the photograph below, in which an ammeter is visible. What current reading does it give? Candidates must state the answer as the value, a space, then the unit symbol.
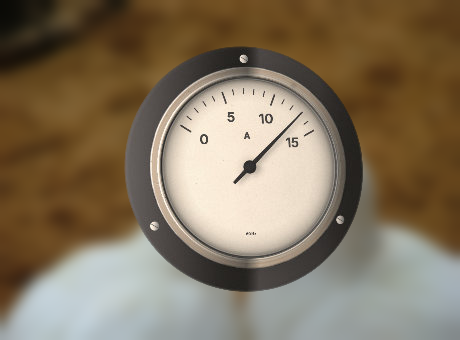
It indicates 13 A
